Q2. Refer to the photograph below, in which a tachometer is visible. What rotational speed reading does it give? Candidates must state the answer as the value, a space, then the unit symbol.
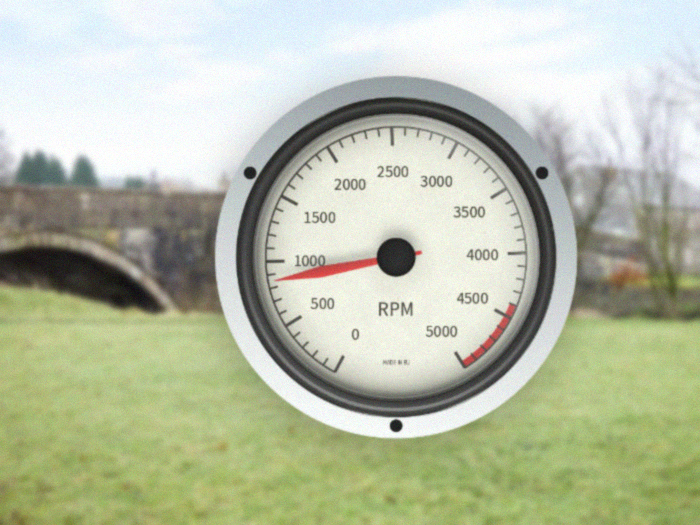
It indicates 850 rpm
